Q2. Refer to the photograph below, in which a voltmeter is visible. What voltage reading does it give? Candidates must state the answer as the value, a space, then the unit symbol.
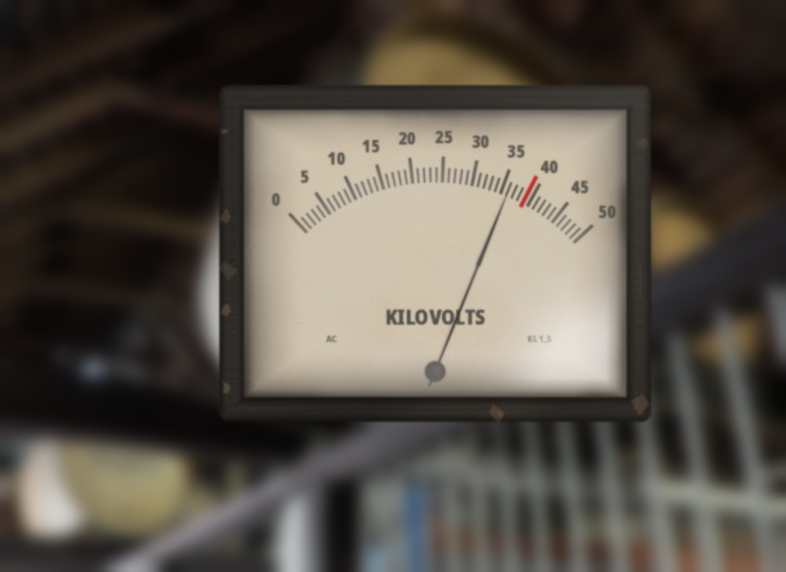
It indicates 36 kV
